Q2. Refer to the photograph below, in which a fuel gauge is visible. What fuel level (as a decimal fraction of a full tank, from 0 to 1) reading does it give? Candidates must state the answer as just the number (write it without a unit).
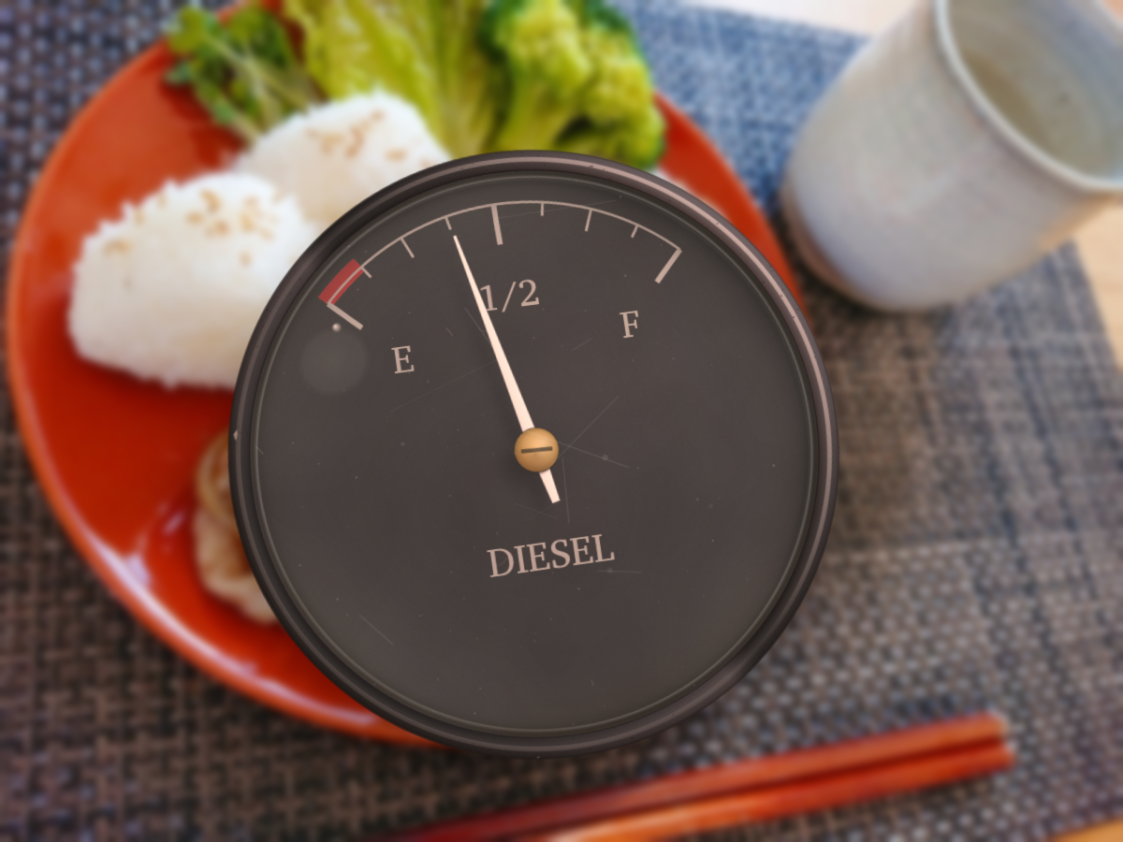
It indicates 0.375
